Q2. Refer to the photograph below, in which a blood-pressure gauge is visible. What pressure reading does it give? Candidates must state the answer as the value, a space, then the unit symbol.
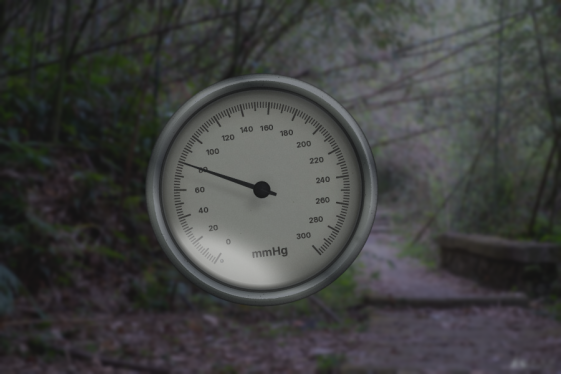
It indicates 80 mmHg
